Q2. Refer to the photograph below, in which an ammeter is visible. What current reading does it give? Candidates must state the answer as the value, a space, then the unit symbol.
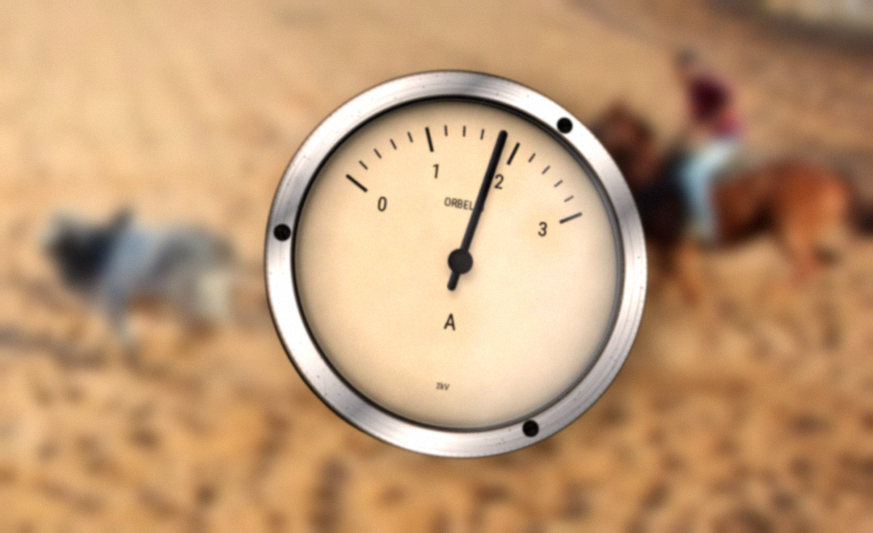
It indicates 1.8 A
